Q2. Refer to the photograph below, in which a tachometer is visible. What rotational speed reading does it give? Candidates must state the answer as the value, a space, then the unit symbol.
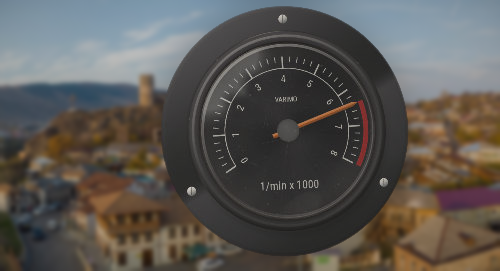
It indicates 6400 rpm
